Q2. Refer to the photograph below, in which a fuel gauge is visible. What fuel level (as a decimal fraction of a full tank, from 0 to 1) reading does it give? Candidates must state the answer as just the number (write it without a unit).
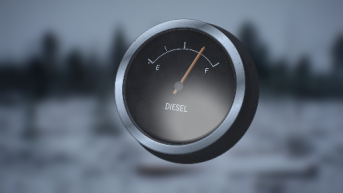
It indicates 0.75
